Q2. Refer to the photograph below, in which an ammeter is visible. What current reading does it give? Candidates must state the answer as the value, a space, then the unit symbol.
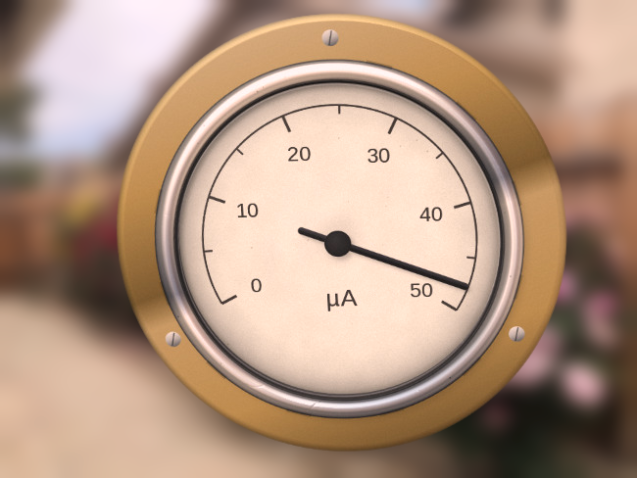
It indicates 47.5 µA
